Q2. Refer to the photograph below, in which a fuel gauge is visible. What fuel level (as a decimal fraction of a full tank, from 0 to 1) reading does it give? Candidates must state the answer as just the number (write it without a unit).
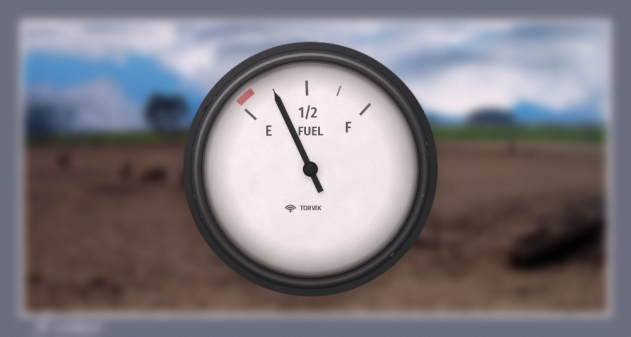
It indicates 0.25
